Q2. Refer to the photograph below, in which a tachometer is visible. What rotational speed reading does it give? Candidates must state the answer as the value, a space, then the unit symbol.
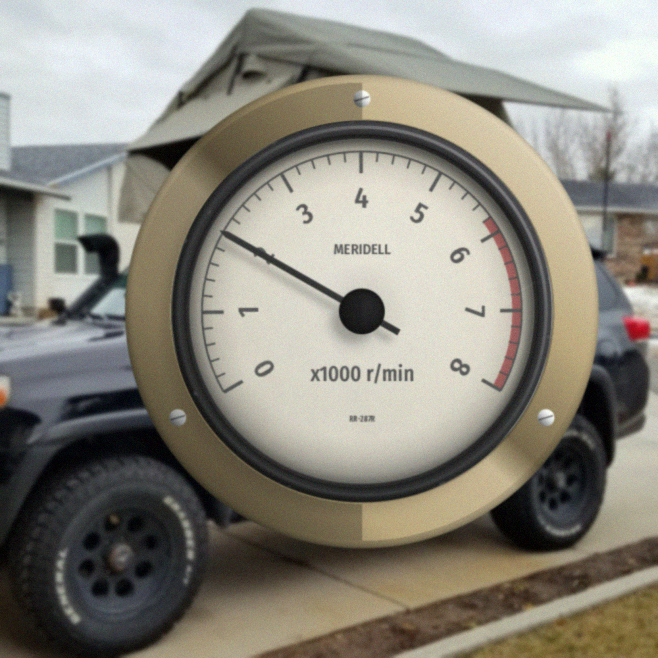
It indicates 2000 rpm
